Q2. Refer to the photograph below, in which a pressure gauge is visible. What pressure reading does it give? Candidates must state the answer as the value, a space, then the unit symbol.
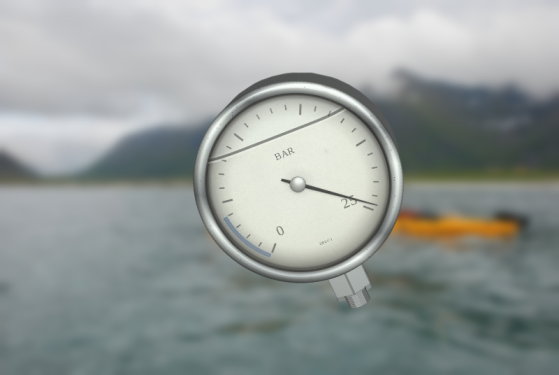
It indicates 24.5 bar
